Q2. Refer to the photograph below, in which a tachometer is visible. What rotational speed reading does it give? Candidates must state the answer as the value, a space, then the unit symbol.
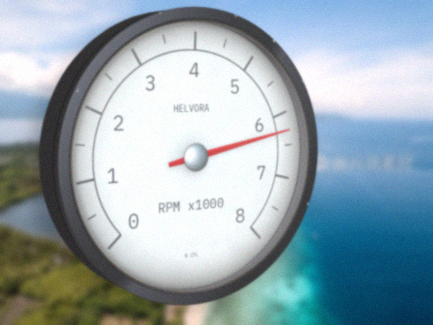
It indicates 6250 rpm
